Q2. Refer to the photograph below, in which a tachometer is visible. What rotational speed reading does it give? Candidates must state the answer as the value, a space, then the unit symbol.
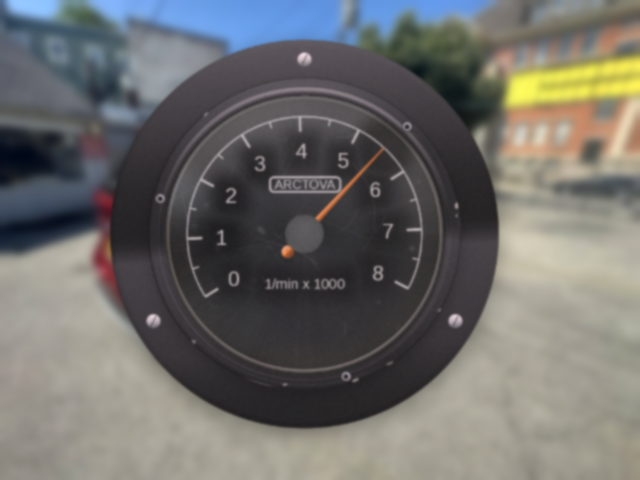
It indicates 5500 rpm
